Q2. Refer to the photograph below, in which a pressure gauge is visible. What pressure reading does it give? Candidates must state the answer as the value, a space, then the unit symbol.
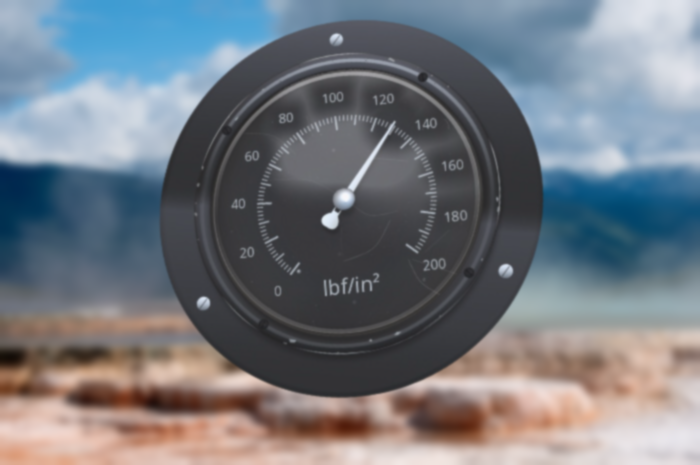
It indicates 130 psi
